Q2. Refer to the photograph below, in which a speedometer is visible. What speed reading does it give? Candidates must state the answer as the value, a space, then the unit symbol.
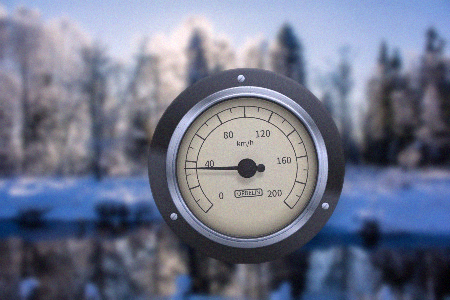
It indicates 35 km/h
